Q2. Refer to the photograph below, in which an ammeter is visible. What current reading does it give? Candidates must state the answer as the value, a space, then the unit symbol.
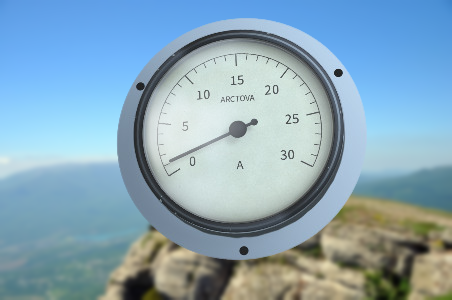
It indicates 1 A
